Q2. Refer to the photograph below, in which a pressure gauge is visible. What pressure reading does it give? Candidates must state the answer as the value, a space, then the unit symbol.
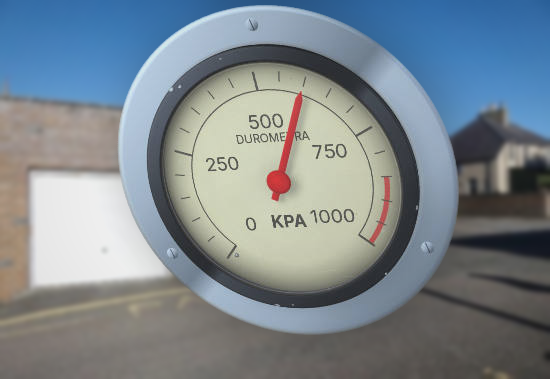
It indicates 600 kPa
